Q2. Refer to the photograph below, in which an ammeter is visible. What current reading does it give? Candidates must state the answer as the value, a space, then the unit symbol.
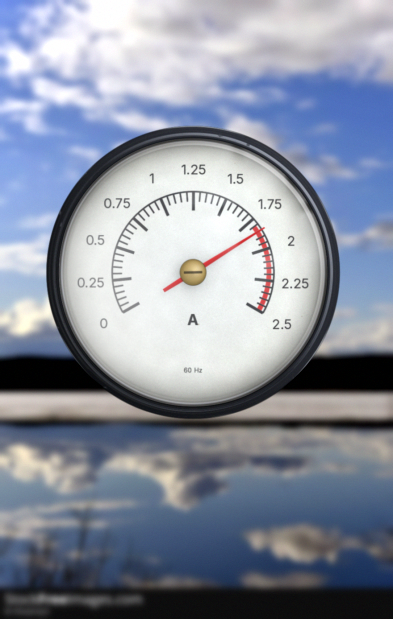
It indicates 1.85 A
